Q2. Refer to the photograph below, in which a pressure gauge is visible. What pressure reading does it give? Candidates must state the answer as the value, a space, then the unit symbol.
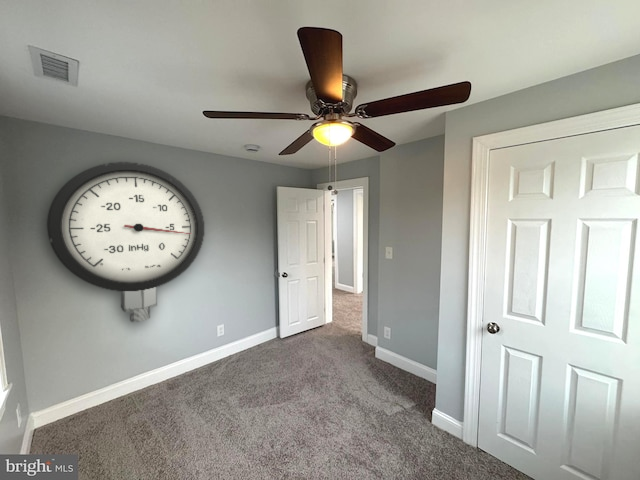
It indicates -4 inHg
